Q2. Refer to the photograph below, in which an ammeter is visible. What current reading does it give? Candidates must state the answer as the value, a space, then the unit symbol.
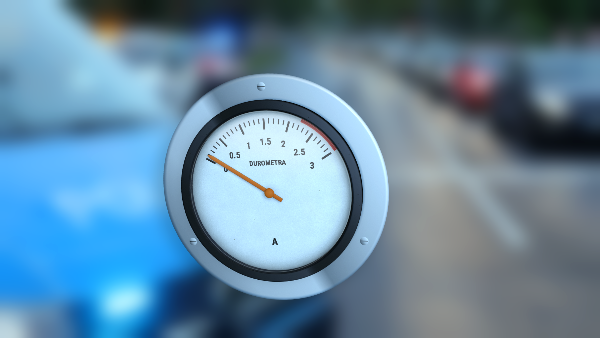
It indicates 0.1 A
